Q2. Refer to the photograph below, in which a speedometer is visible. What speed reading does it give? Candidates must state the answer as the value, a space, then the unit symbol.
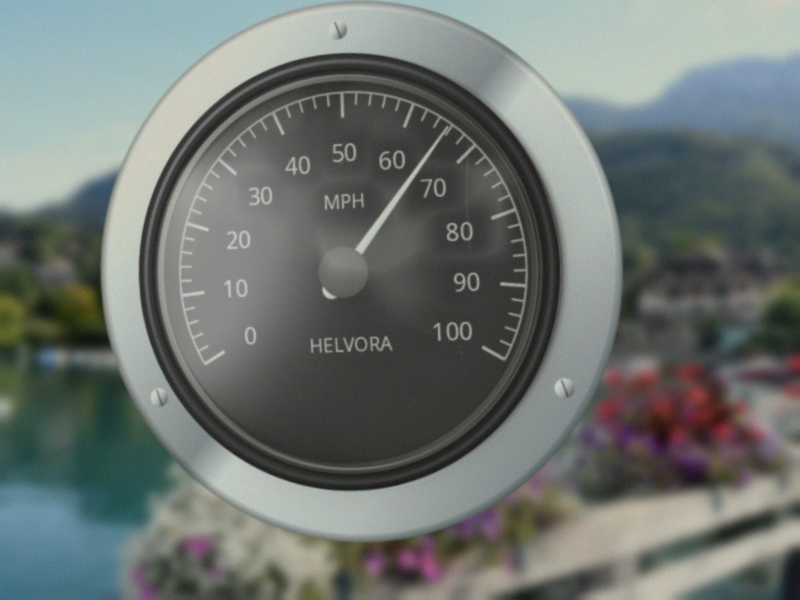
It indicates 66 mph
